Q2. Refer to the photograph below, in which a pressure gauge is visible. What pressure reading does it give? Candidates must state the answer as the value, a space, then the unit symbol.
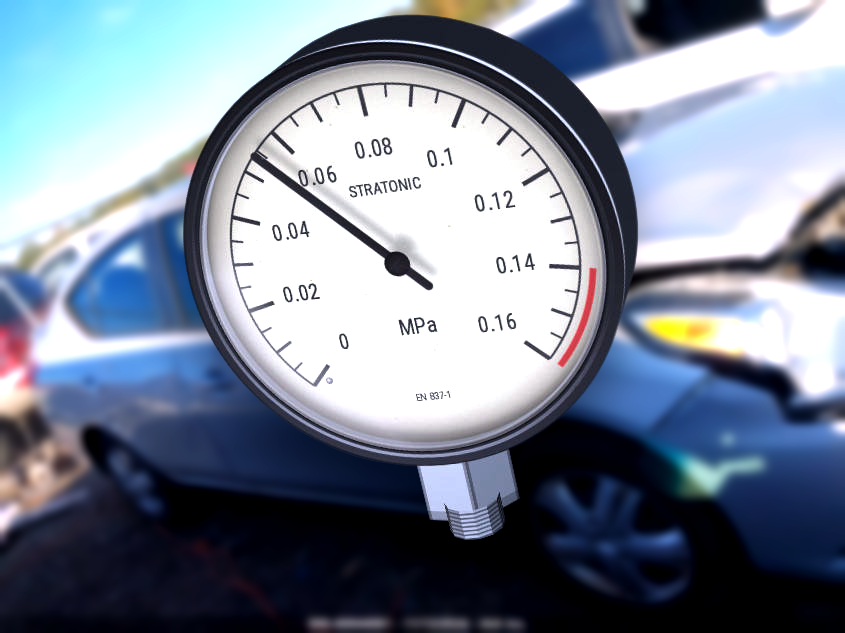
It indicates 0.055 MPa
